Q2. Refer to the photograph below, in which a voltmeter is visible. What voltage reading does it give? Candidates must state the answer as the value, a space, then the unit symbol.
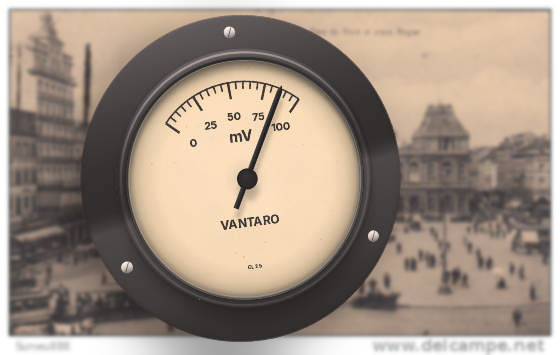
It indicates 85 mV
